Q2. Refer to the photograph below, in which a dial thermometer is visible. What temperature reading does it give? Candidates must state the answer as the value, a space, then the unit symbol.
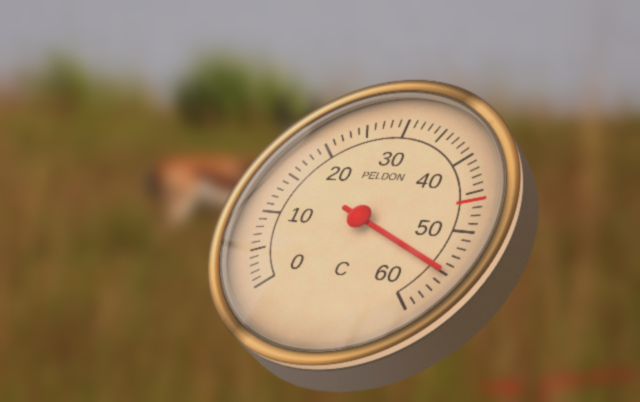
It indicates 55 °C
